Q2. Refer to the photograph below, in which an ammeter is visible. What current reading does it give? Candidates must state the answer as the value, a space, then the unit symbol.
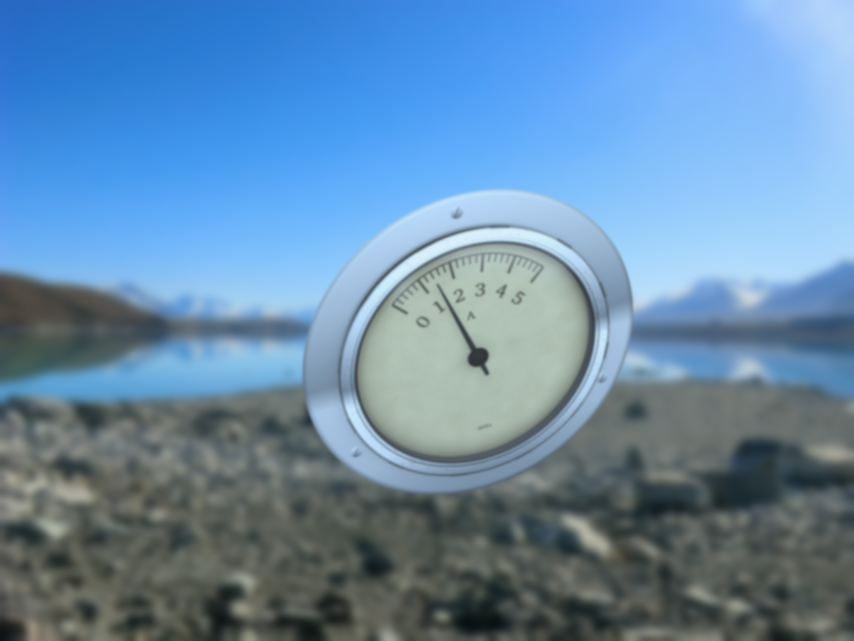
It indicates 1.4 A
